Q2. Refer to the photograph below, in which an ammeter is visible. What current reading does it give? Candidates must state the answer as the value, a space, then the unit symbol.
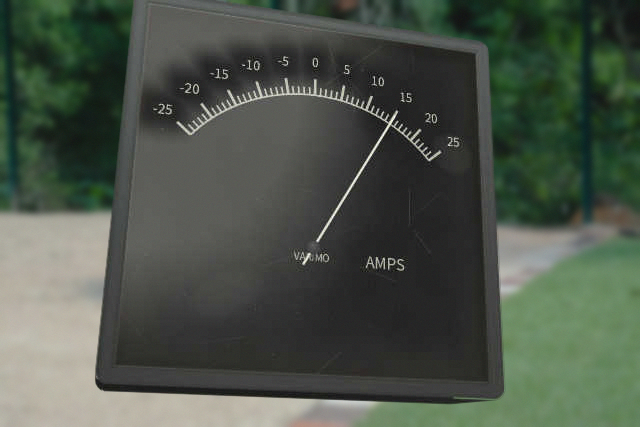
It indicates 15 A
